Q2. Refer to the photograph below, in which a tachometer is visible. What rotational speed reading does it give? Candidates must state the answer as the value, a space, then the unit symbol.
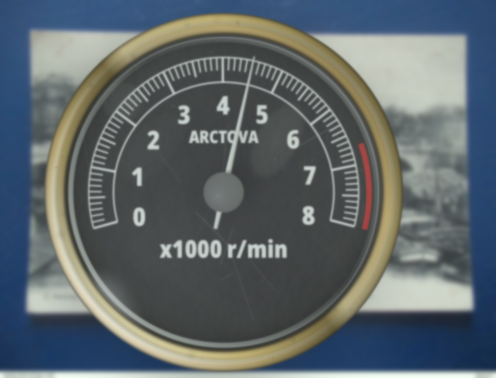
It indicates 4500 rpm
